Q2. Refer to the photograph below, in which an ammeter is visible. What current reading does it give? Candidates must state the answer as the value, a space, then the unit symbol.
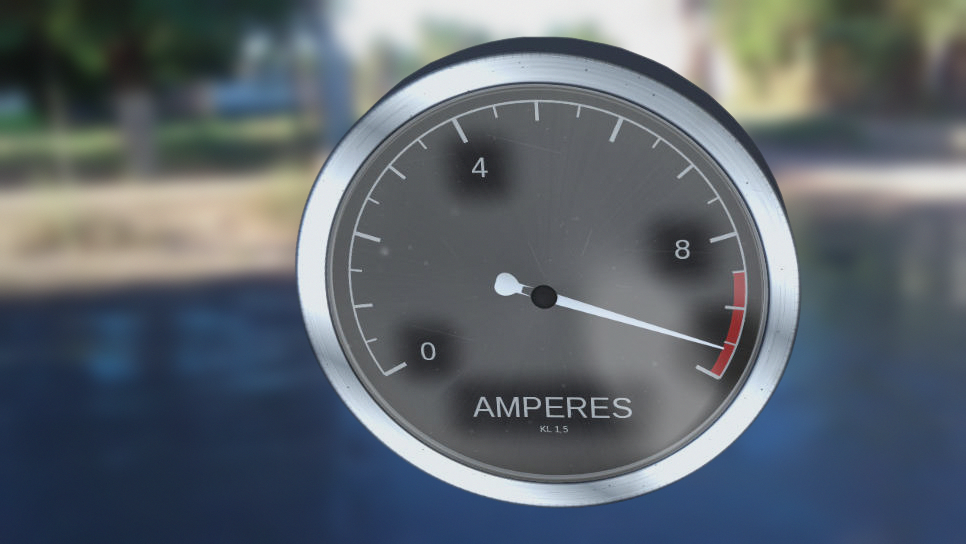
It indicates 9.5 A
